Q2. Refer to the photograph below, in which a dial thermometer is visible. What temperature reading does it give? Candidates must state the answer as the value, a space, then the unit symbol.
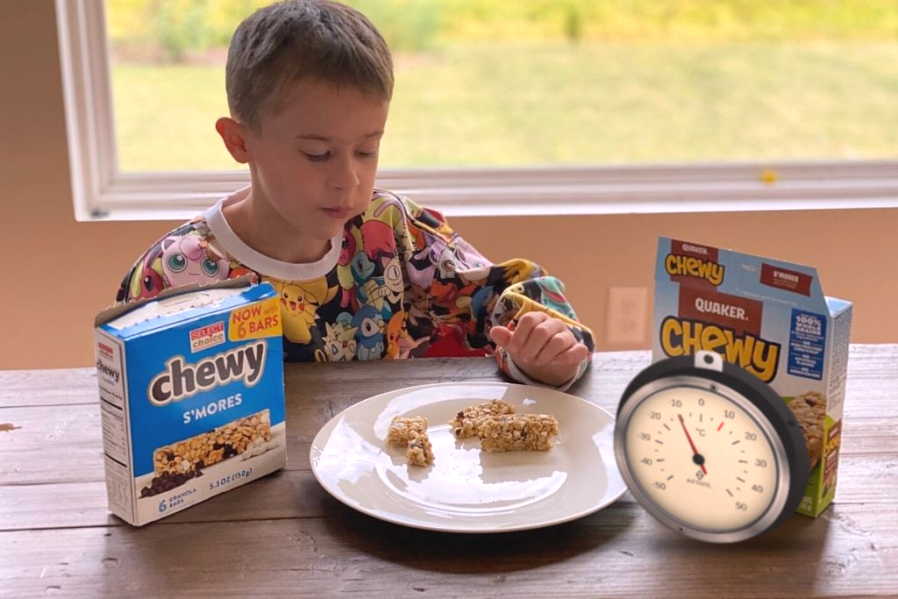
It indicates -10 °C
